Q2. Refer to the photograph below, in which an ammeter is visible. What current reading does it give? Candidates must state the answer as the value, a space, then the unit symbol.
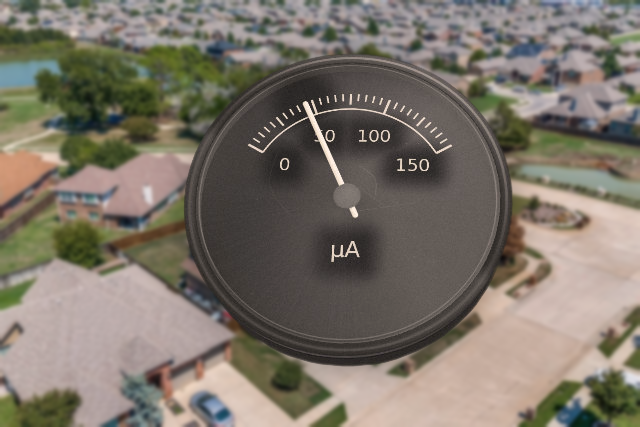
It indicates 45 µA
